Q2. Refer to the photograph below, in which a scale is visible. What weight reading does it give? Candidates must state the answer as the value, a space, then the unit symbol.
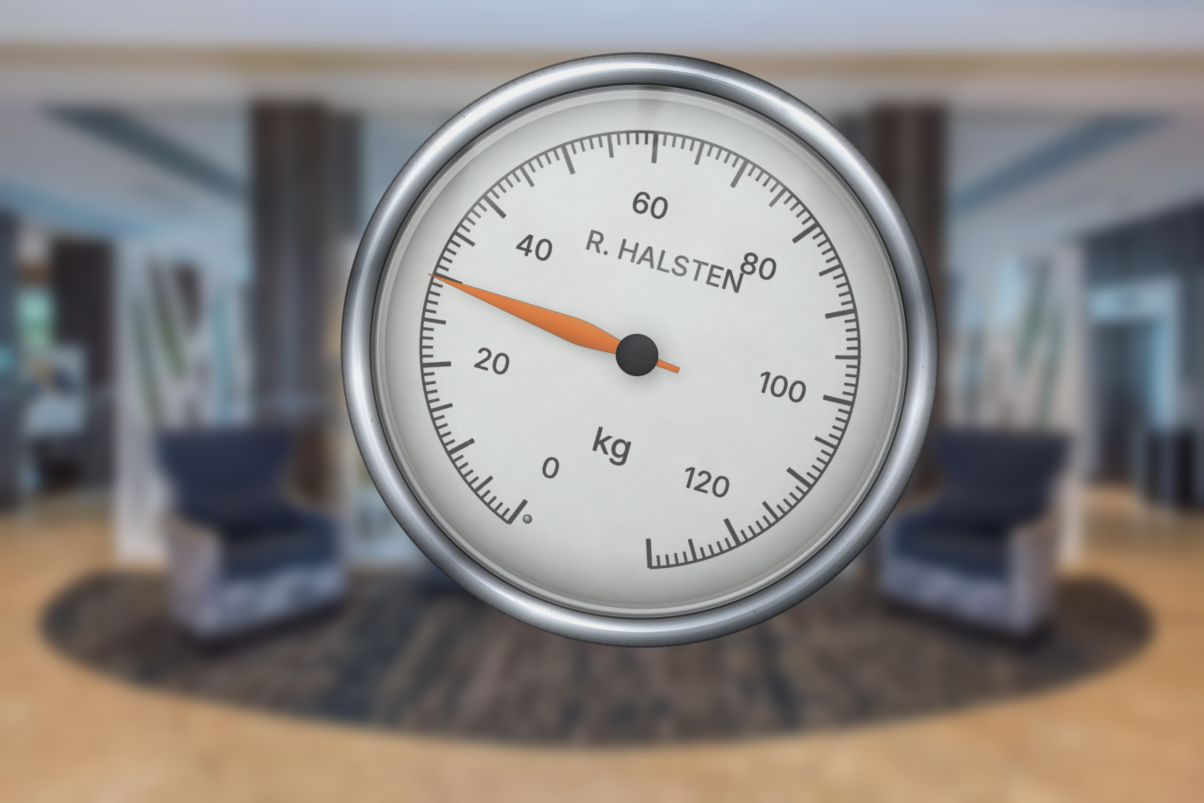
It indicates 30 kg
